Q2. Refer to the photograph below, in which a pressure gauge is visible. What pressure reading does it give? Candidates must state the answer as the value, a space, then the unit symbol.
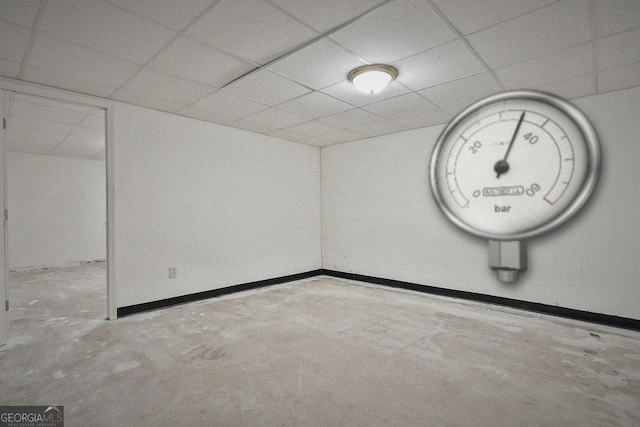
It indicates 35 bar
